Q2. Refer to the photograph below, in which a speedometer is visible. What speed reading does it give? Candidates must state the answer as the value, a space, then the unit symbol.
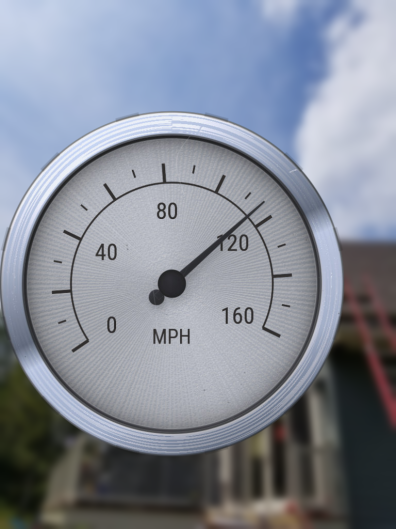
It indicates 115 mph
